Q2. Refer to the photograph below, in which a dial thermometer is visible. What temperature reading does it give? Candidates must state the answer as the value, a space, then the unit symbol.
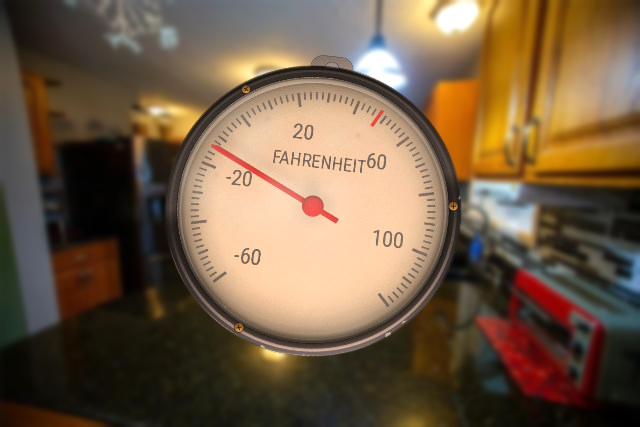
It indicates -14 °F
